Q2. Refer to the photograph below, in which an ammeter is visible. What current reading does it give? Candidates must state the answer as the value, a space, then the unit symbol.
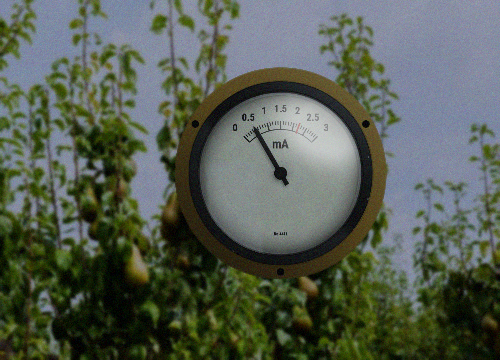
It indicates 0.5 mA
